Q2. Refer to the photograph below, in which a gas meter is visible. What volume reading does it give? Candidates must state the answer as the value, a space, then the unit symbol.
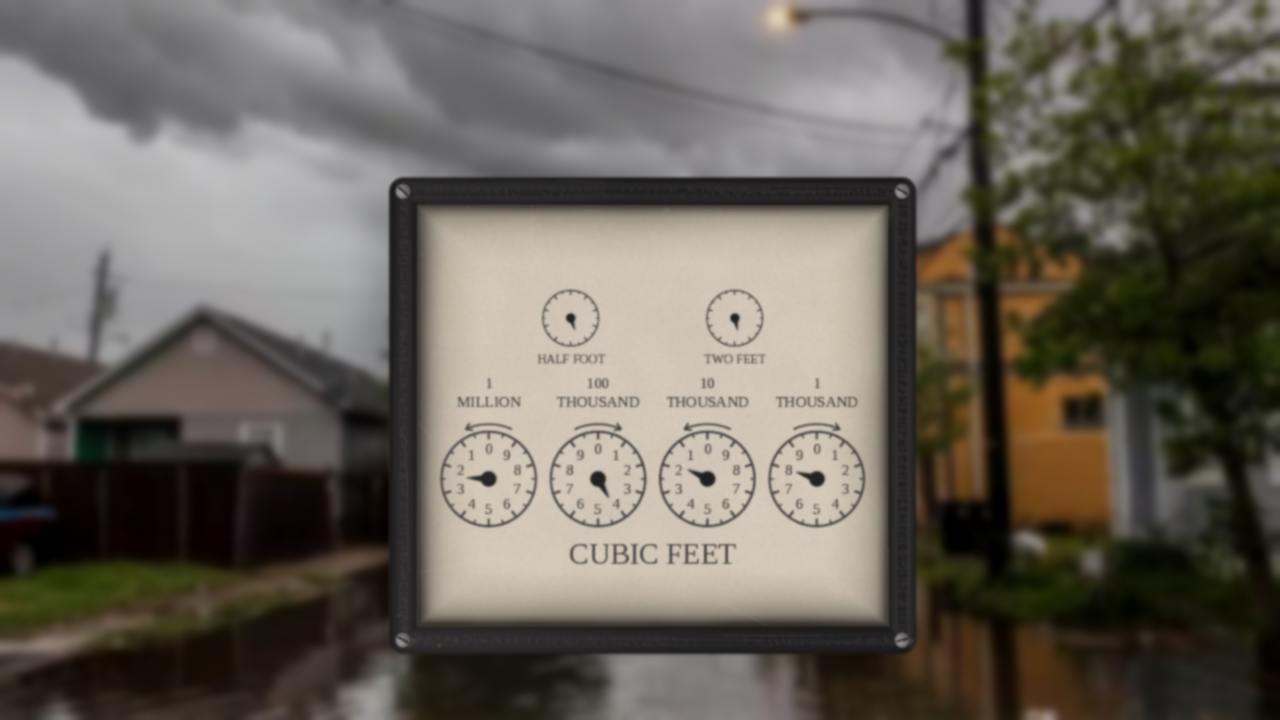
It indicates 241800 ft³
